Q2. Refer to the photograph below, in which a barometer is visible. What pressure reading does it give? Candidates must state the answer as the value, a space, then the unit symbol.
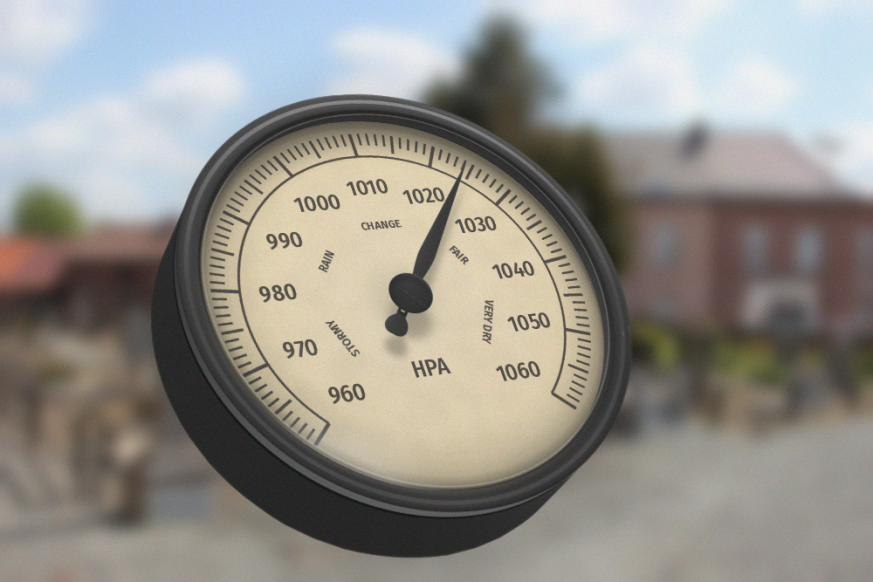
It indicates 1024 hPa
